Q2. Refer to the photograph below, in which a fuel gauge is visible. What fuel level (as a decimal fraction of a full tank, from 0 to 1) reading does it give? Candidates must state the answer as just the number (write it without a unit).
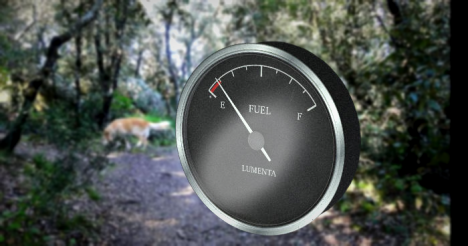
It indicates 0.125
